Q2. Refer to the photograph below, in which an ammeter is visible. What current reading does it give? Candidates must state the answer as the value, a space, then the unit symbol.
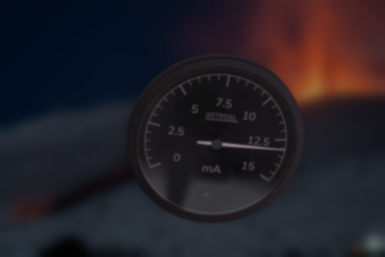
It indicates 13 mA
